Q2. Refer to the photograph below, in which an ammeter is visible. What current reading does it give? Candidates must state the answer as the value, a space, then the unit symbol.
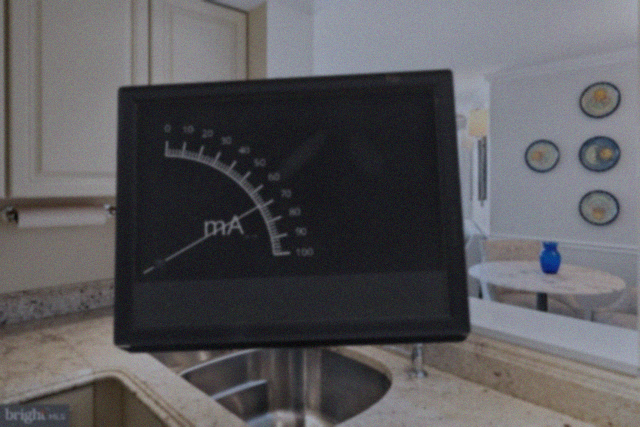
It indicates 70 mA
